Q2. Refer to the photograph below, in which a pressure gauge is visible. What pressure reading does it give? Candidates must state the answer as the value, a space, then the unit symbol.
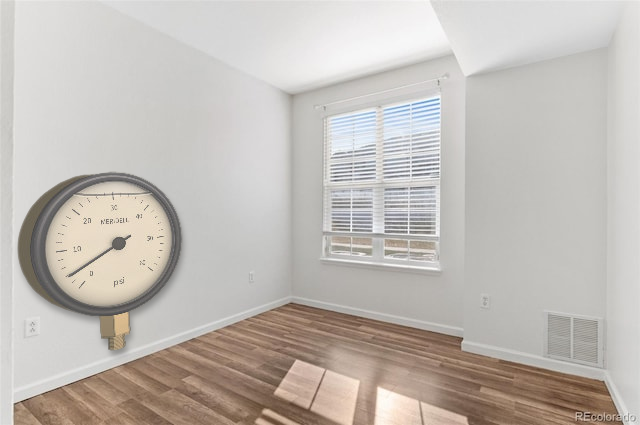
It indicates 4 psi
